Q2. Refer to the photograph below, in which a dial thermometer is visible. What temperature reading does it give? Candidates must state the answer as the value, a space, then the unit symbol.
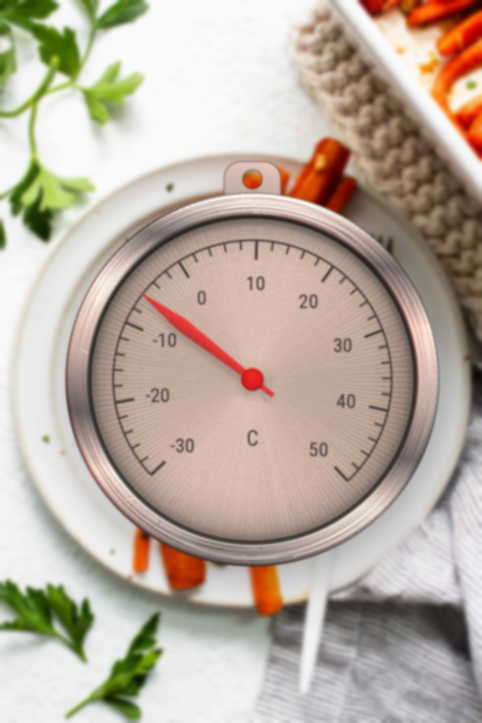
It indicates -6 °C
